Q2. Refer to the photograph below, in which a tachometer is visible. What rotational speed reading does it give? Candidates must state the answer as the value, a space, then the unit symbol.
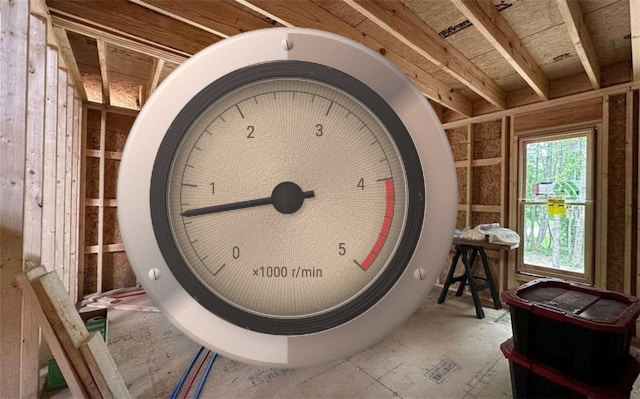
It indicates 700 rpm
